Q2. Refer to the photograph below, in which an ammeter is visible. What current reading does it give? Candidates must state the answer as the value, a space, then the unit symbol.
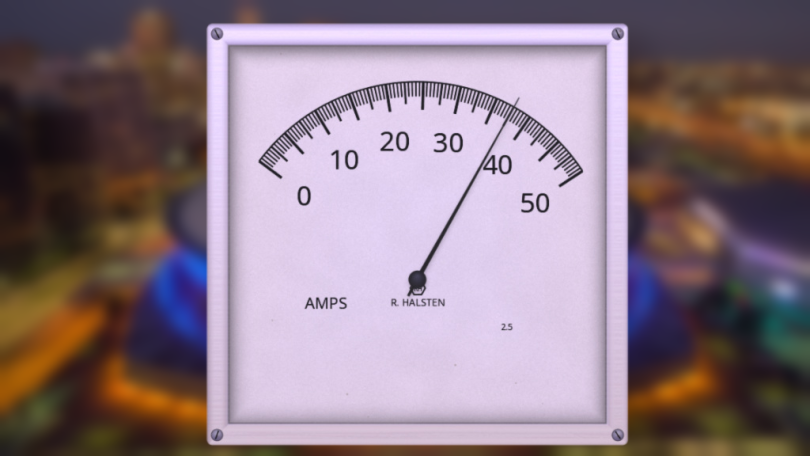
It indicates 37.5 A
